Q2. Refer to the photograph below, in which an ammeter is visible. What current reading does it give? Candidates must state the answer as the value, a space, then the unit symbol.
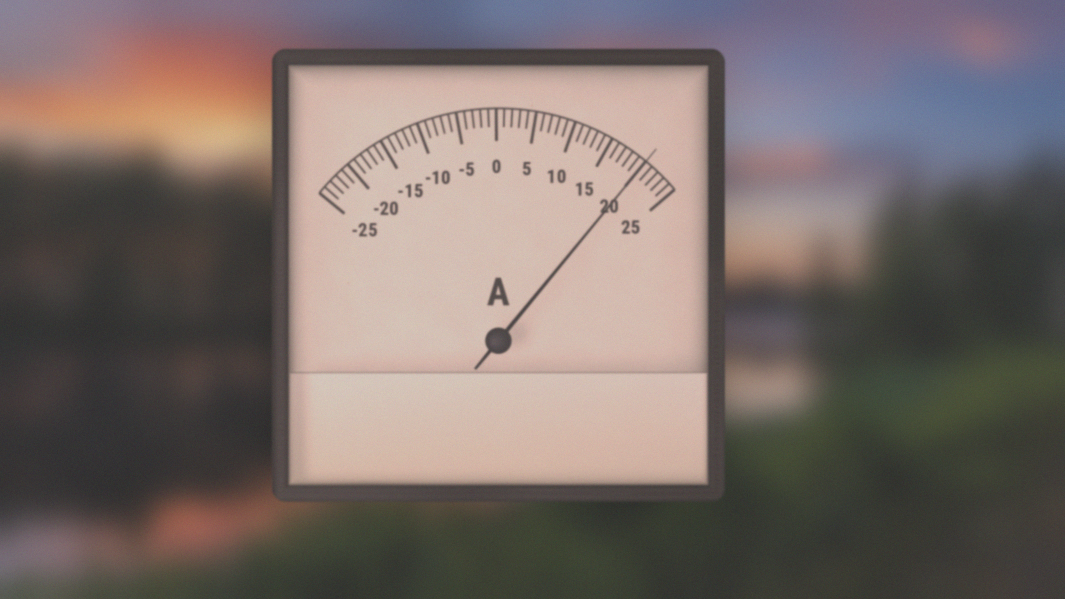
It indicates 20 A
